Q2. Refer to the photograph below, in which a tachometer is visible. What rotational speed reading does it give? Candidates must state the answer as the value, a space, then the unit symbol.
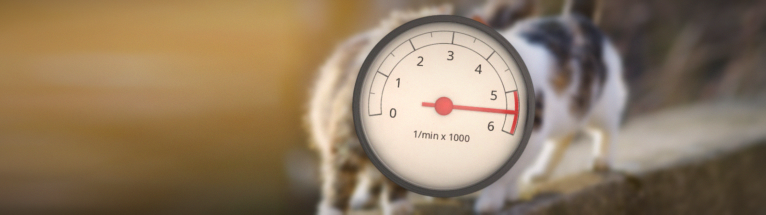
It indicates 5500 rpm
